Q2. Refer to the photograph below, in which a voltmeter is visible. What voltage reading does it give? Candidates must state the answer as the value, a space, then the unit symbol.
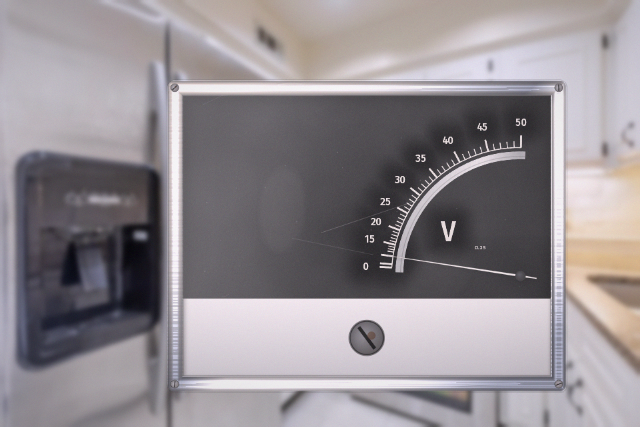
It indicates 10 V
